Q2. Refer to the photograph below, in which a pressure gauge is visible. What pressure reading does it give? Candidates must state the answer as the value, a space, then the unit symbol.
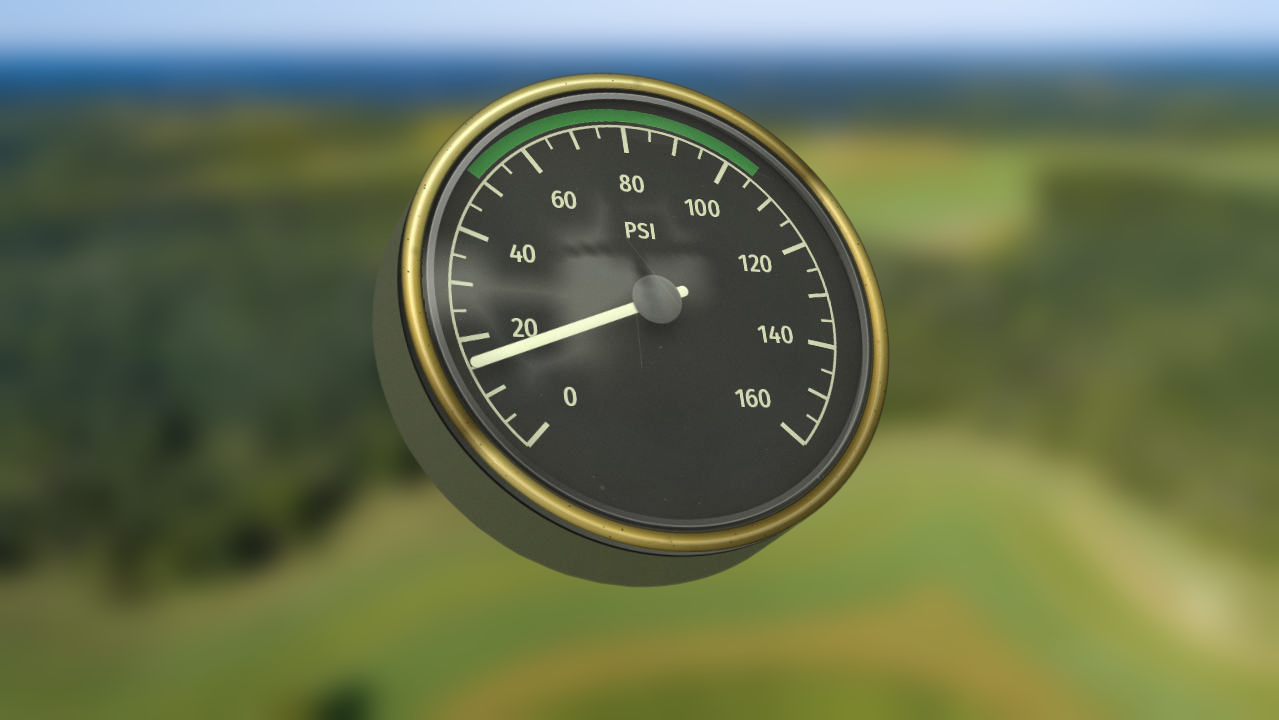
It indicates 15 psi
